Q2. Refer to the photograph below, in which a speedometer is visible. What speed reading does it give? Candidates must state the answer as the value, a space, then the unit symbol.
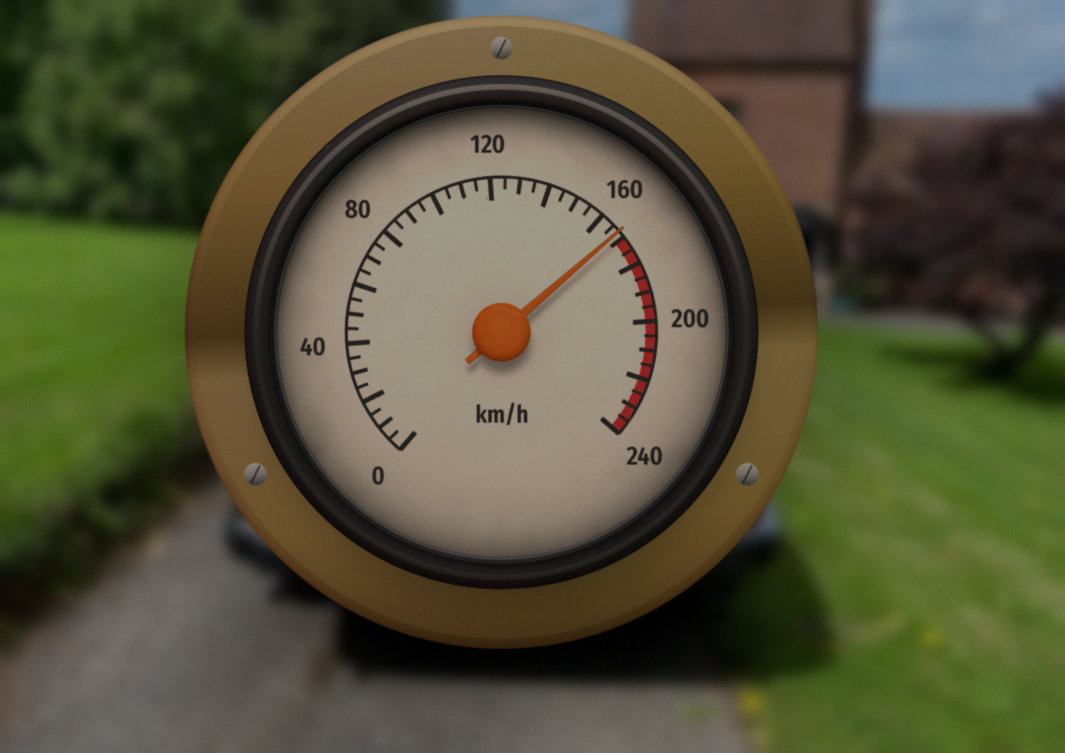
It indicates 167.5 km/h
